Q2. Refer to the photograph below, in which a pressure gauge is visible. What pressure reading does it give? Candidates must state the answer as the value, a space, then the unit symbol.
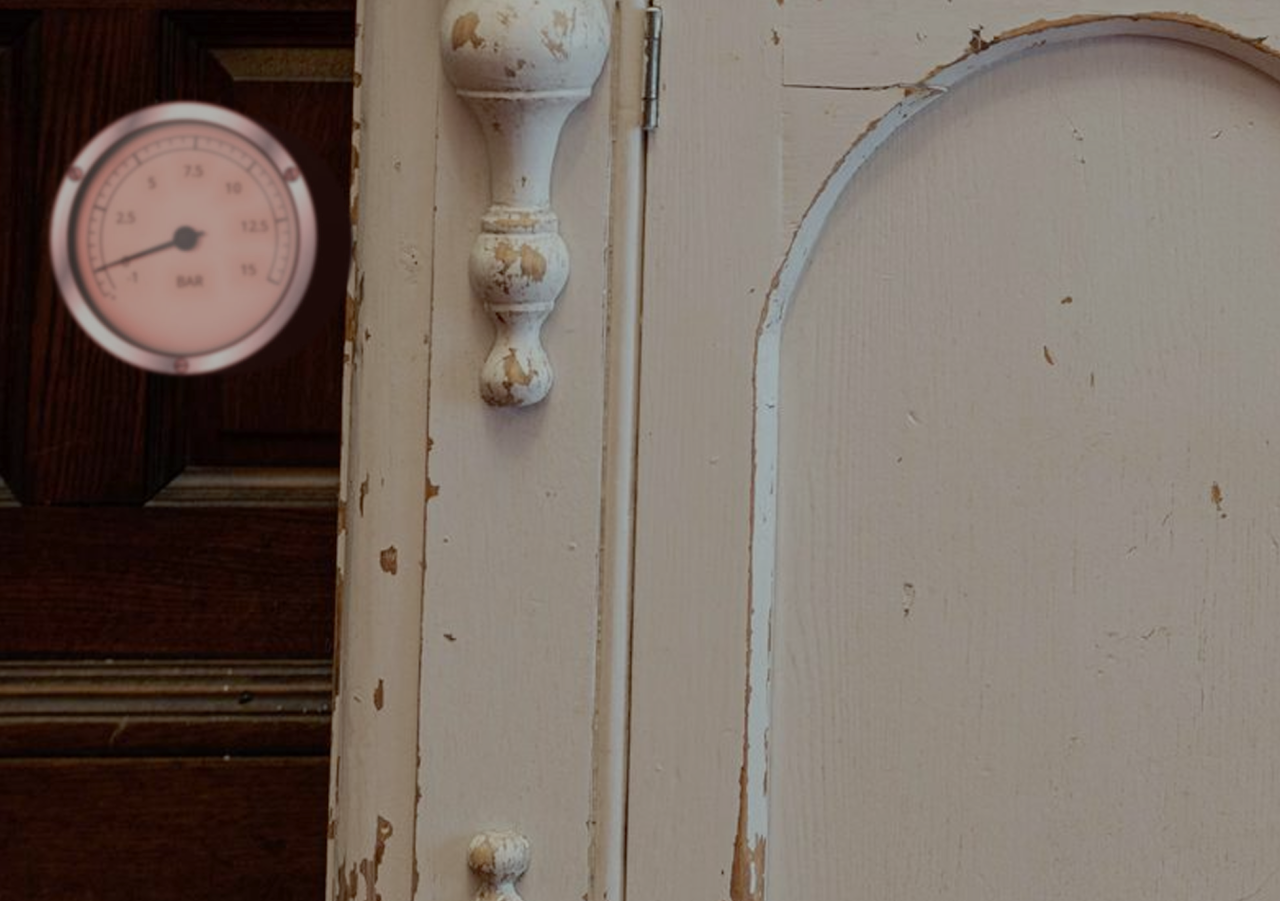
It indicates 0 bar
